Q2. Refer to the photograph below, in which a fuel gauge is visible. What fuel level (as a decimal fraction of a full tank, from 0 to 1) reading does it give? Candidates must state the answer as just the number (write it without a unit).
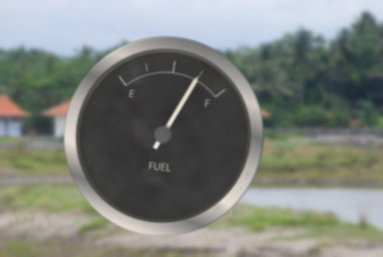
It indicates 0.75
